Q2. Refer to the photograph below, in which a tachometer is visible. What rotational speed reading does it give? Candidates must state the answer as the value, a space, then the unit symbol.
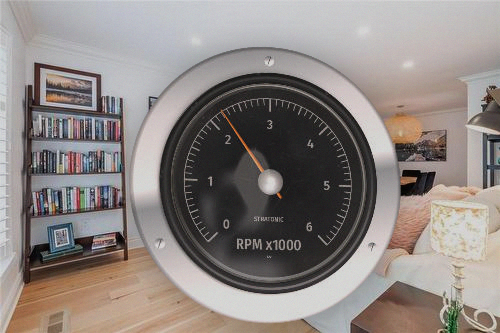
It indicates 2200 rpm
